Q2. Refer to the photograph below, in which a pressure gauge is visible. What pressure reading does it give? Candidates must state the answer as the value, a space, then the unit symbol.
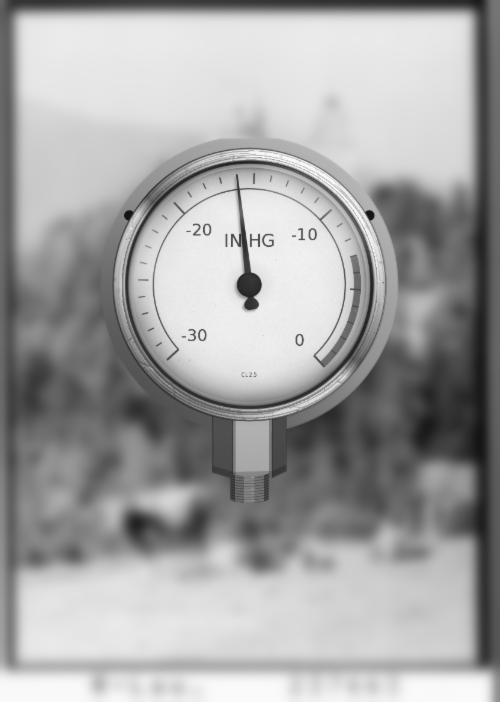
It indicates -16 inHg
